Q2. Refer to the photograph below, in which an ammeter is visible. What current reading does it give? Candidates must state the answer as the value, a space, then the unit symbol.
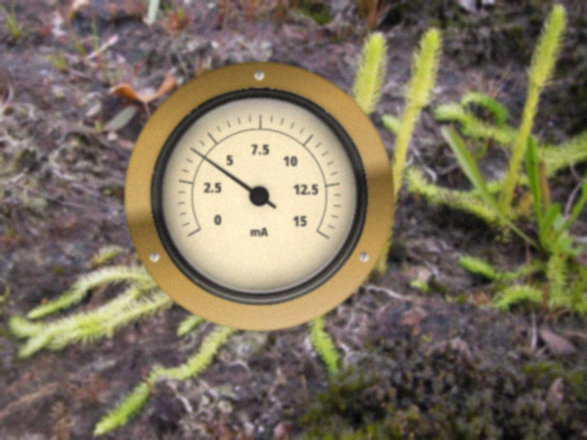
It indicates 4 mA
